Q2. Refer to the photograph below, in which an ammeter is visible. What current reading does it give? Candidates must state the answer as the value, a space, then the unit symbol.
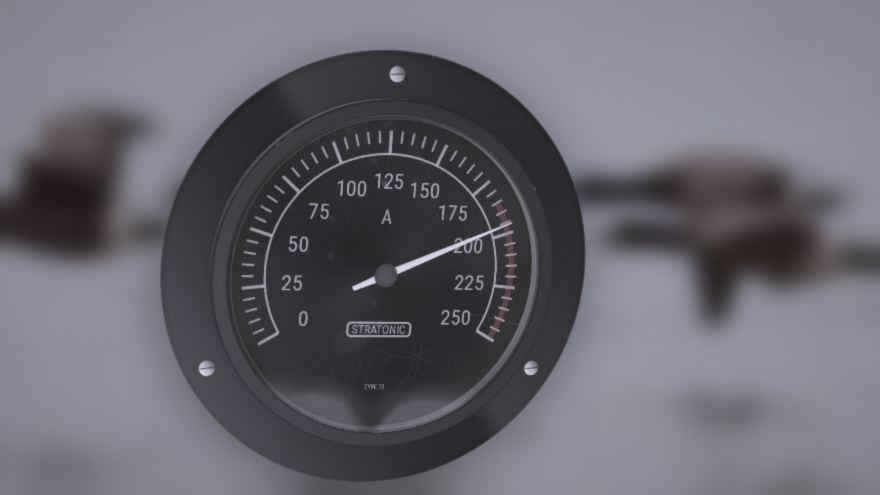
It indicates 195 A
